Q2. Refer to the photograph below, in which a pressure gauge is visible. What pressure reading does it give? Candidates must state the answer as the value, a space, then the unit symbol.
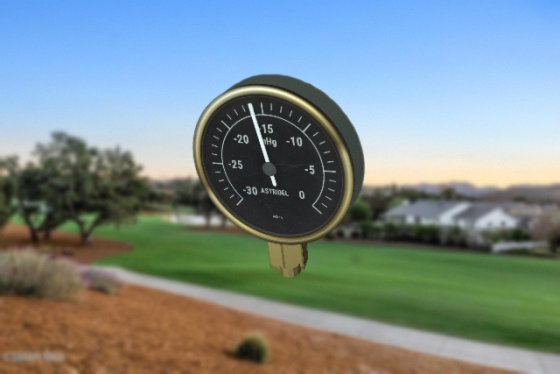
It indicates -16 inHg
